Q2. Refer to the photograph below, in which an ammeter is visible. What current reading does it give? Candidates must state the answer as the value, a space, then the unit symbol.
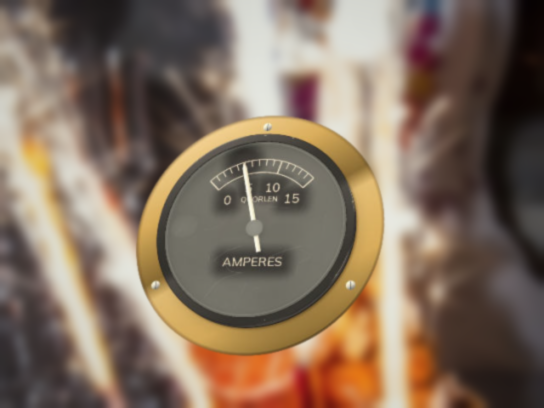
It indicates 5 A
